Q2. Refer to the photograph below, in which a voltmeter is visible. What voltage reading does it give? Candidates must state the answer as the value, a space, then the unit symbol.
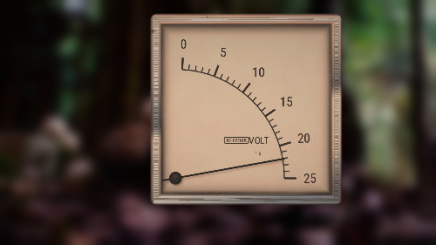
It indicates 22 V
